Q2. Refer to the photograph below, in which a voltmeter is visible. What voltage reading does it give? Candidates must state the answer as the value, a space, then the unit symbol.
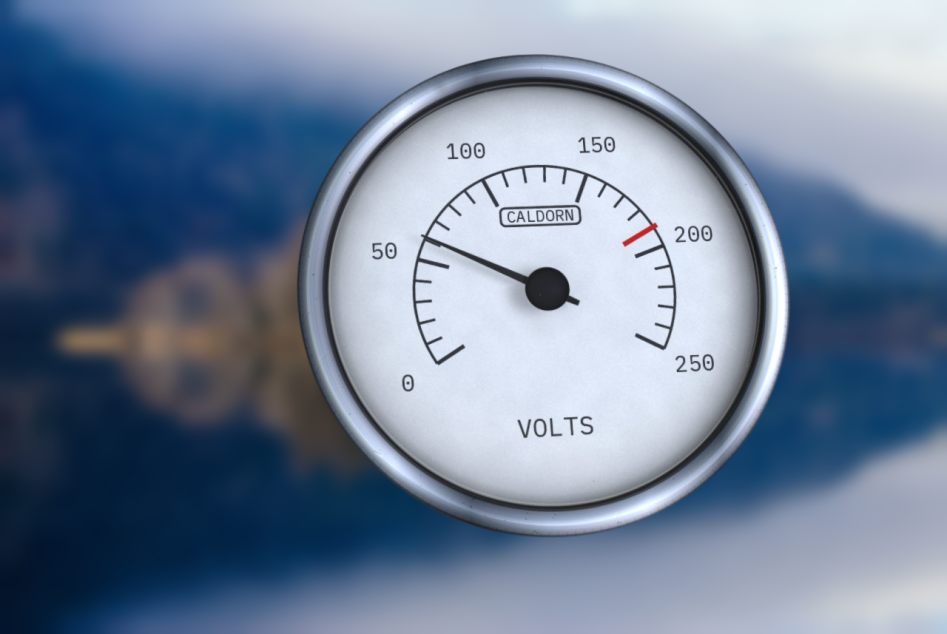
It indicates 60 V
